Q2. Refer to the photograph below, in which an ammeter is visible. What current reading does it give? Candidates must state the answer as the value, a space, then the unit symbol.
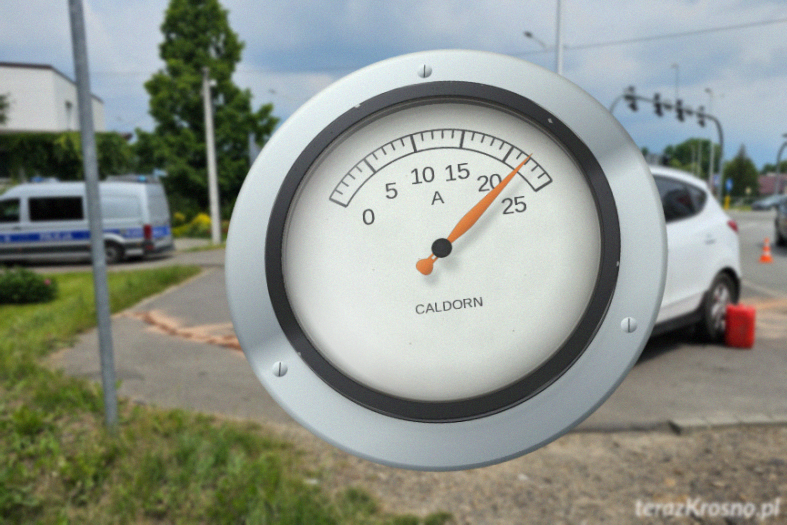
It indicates 22 A
